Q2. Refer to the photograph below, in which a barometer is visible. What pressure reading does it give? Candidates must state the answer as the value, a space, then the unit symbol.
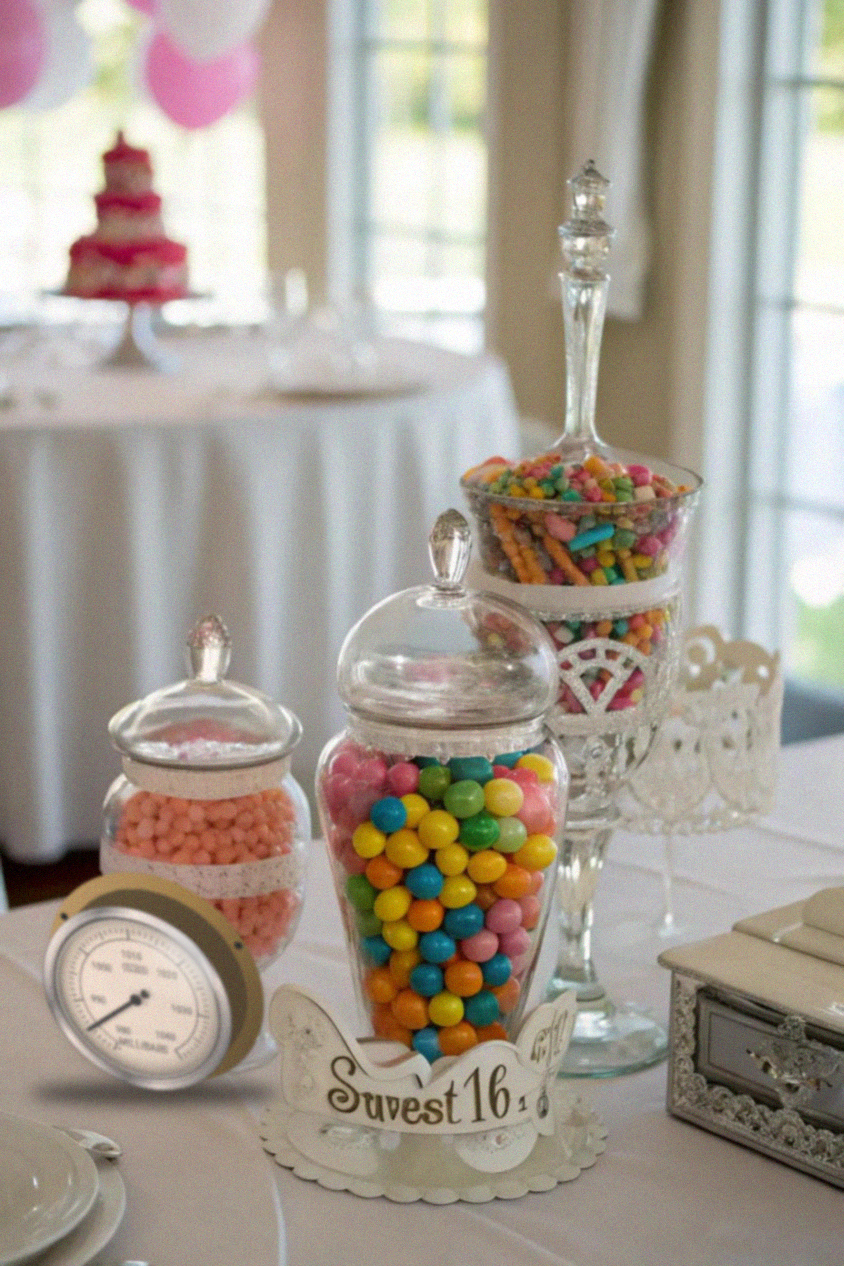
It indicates 985 mbar
